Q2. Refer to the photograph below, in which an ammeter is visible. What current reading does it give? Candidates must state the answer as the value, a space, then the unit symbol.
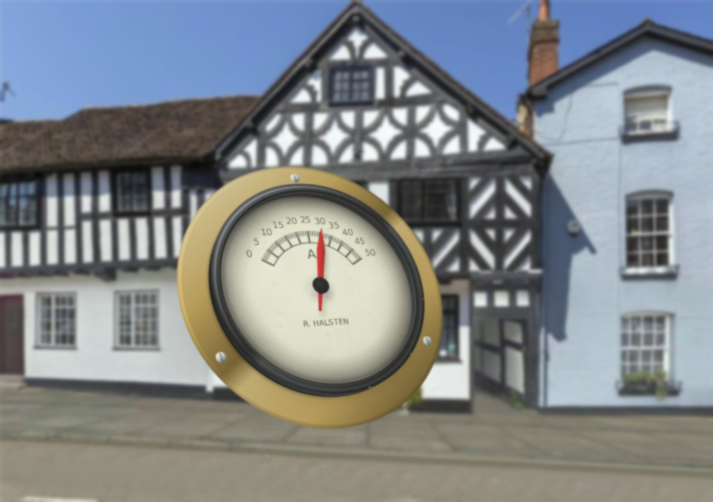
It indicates 30 A
